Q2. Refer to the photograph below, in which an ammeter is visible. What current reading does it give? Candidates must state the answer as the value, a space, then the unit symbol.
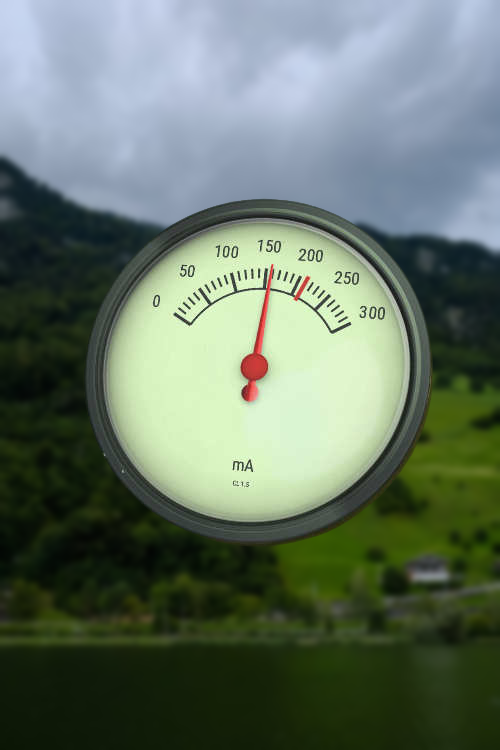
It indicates 160 mA
